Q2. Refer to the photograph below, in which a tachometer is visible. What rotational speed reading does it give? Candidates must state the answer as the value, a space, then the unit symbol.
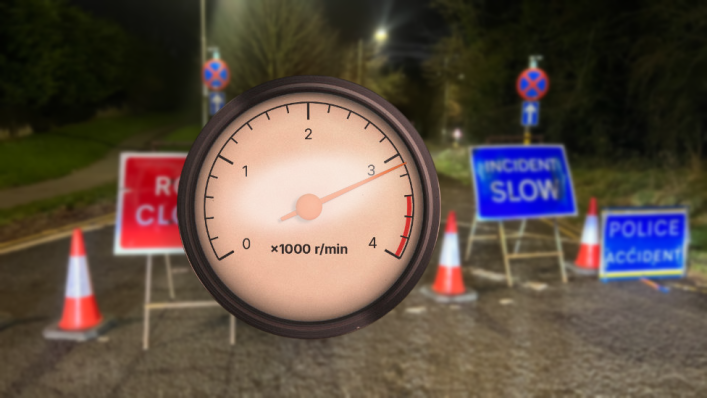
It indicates 3100 rpm
